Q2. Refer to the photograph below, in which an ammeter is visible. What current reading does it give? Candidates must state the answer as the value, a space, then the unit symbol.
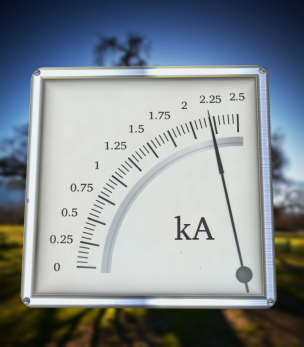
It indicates 2.2 kA
